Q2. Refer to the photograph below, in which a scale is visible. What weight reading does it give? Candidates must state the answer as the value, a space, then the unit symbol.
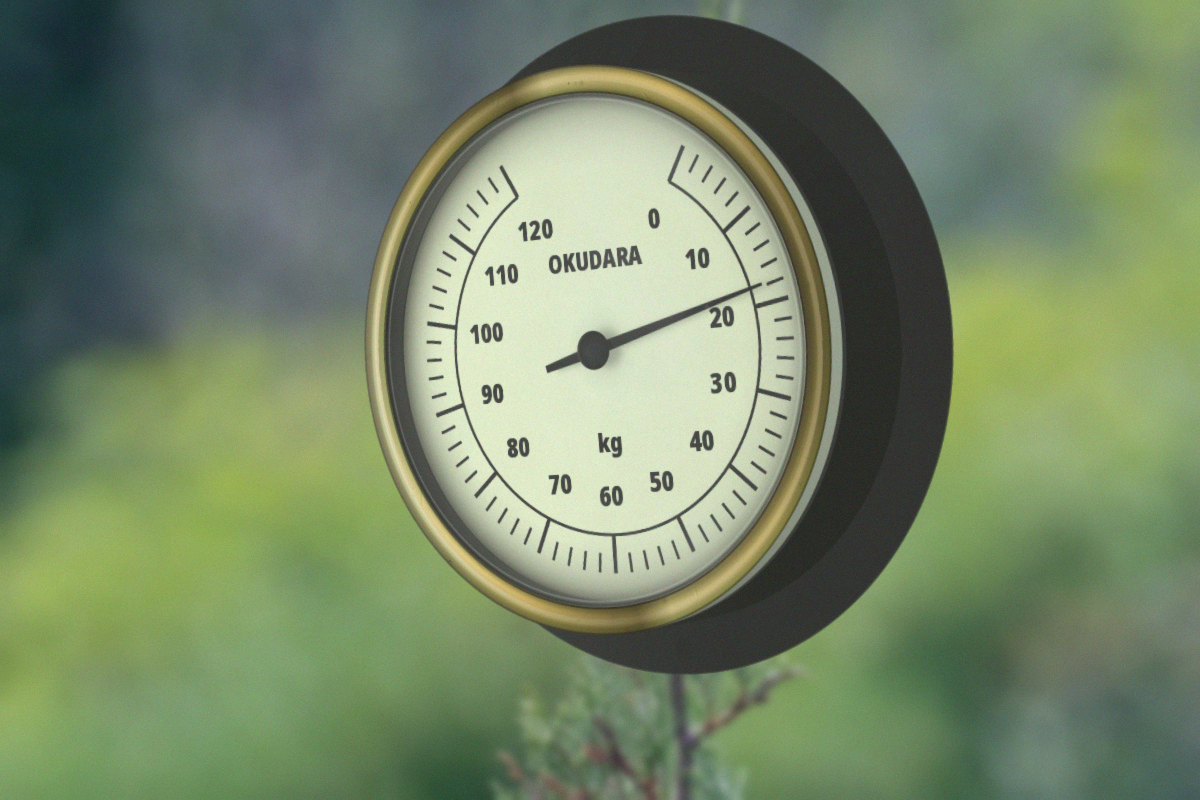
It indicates 18 kg
